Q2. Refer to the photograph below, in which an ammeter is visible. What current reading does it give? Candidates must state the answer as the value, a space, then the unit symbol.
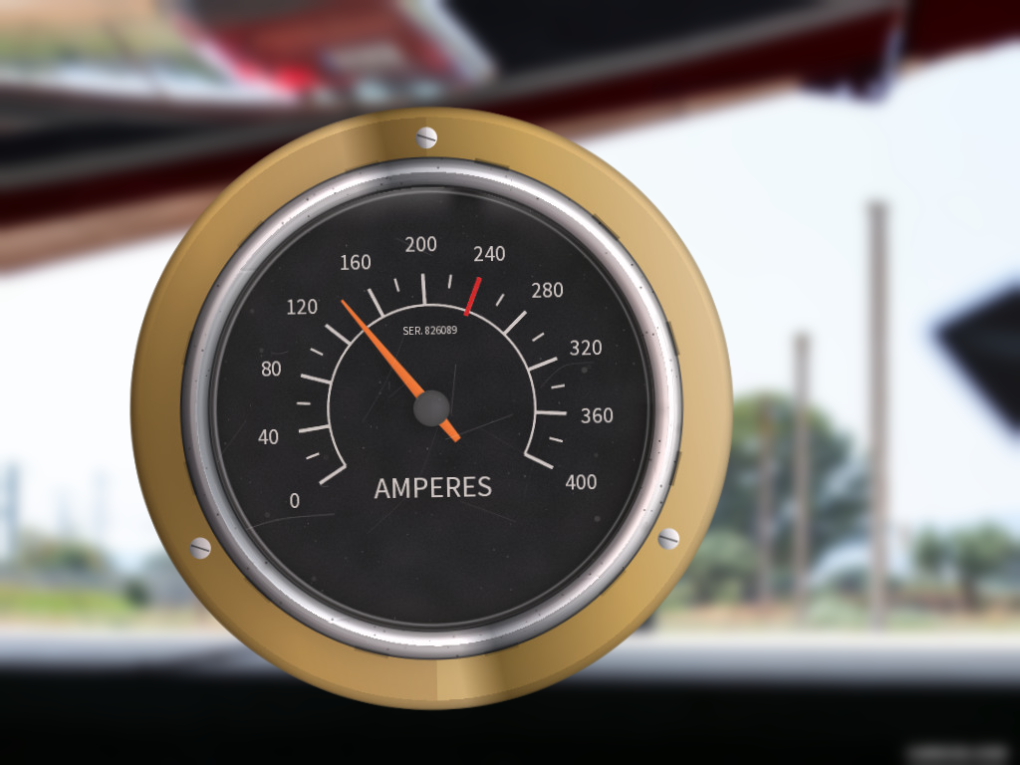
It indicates 140 A
